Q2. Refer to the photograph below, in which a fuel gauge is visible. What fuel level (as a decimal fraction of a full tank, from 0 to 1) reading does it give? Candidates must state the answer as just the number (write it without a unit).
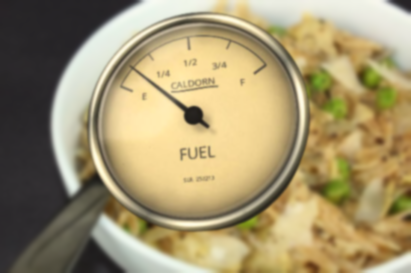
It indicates 0.125
